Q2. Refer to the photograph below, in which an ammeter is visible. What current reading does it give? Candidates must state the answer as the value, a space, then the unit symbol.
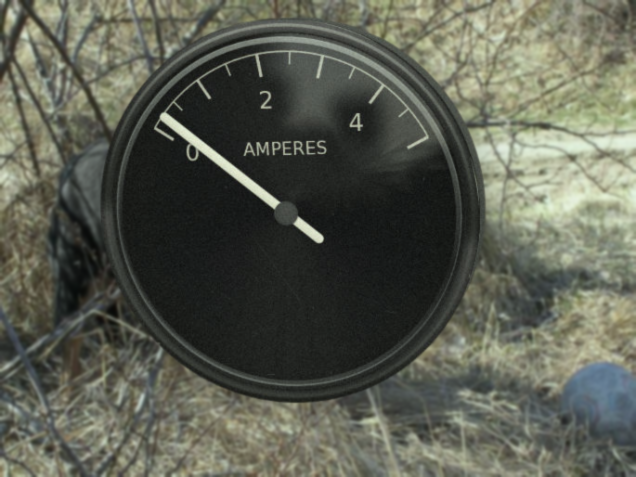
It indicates 0.25 A
